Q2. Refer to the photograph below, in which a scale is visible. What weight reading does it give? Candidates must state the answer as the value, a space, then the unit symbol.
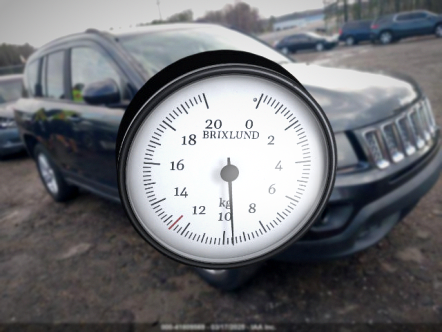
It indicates 9.6 kg
